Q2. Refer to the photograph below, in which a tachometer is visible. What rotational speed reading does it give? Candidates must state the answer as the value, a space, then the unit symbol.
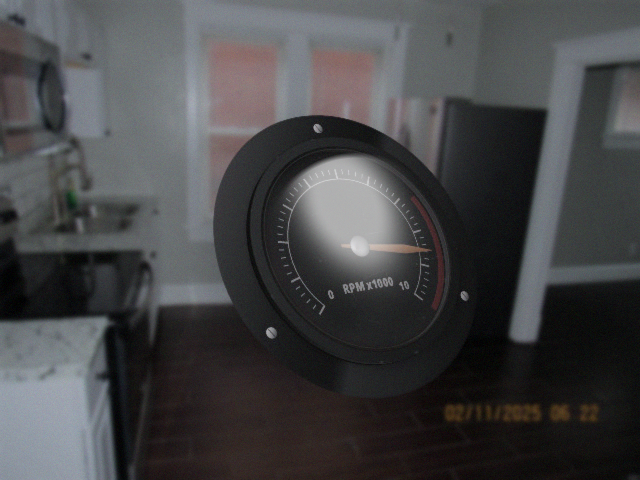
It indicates 8600 rpm
